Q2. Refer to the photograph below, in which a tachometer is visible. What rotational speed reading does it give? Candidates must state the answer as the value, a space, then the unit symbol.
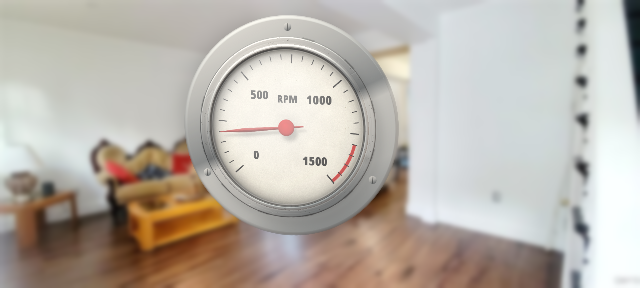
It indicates 200 rpm
